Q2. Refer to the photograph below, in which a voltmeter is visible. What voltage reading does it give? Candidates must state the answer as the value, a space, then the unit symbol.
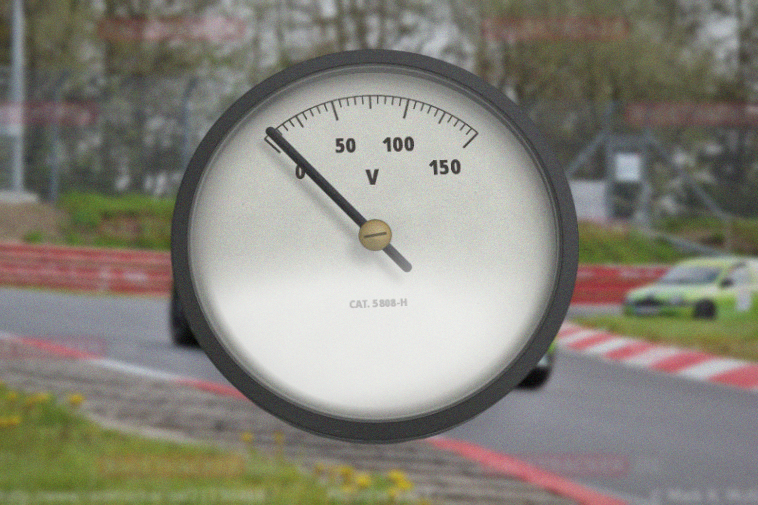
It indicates 5 V
